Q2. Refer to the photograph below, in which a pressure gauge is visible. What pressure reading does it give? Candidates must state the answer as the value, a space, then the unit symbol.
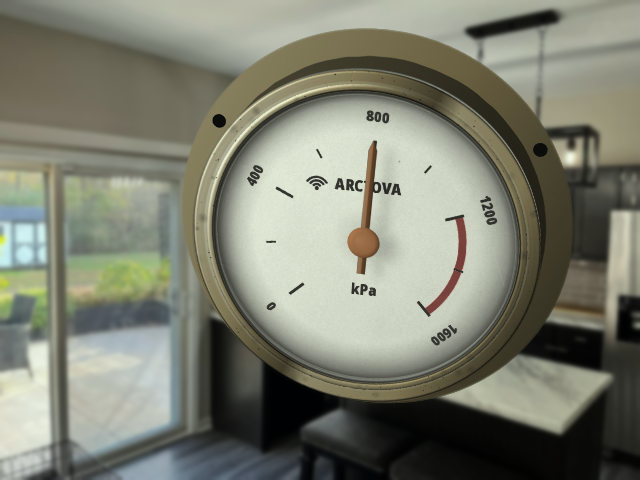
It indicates 800 kPa
